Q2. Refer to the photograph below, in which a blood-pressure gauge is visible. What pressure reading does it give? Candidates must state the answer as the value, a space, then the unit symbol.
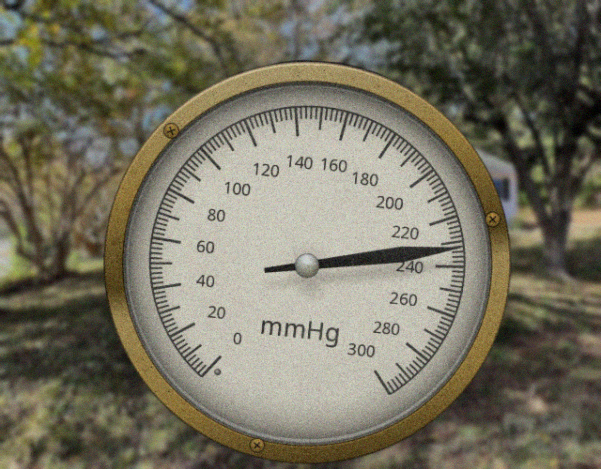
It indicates 232 mmHg
